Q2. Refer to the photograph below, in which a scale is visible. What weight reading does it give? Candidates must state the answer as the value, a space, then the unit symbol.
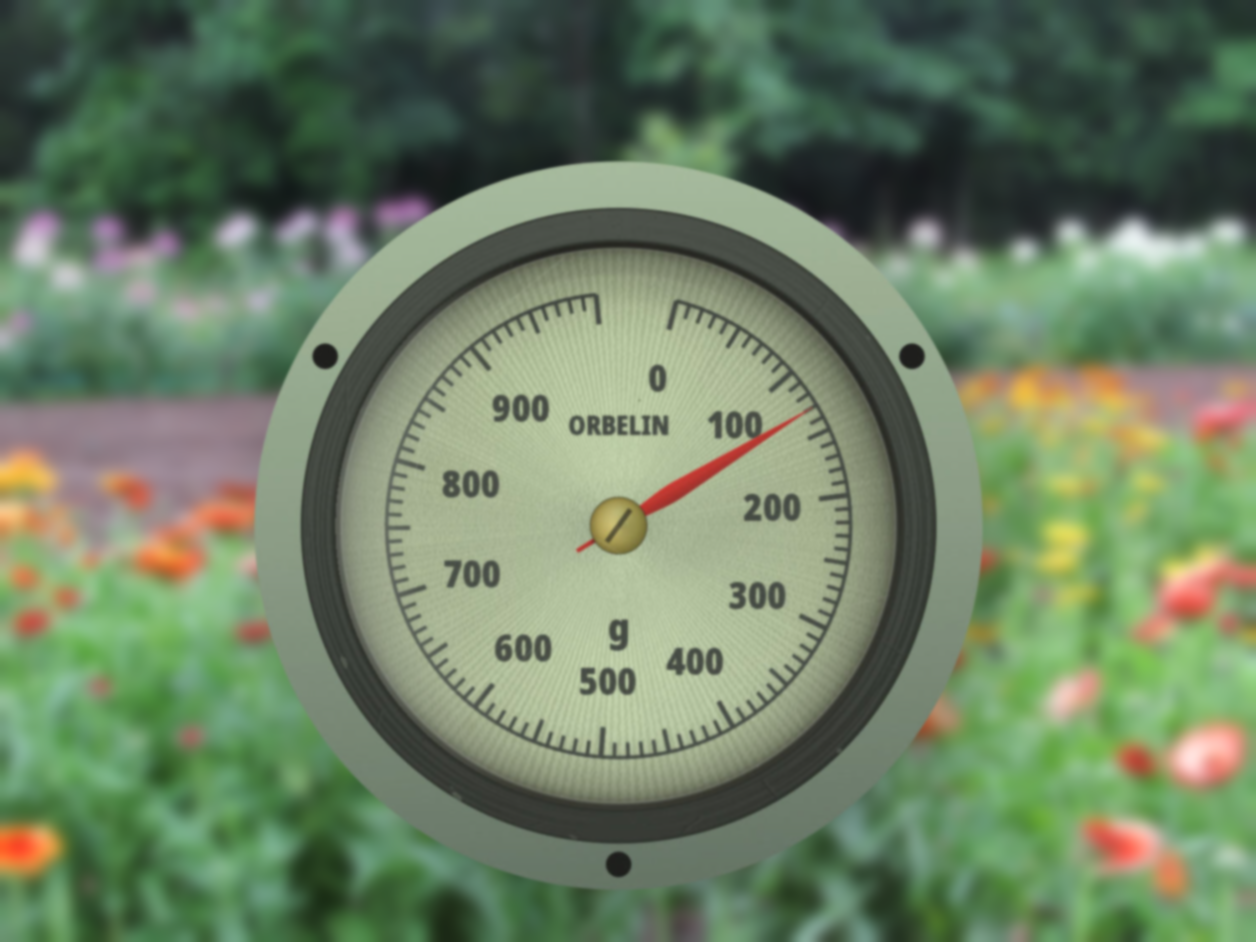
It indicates 130 g
